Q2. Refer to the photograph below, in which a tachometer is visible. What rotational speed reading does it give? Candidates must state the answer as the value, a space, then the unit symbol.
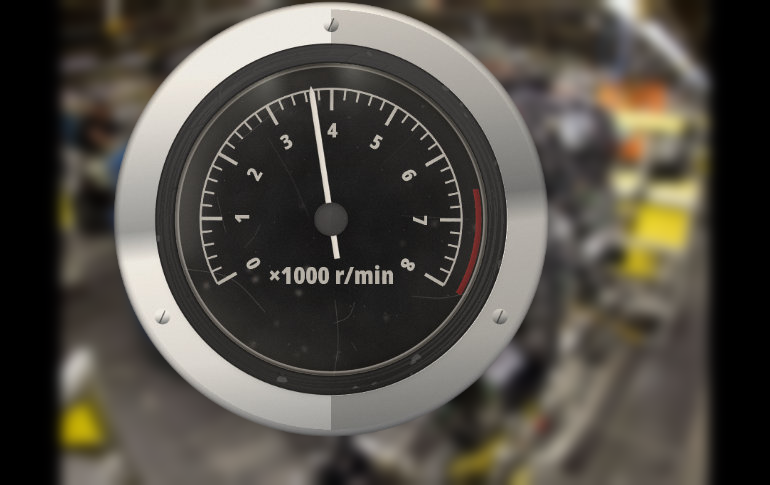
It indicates 3700 rpm
